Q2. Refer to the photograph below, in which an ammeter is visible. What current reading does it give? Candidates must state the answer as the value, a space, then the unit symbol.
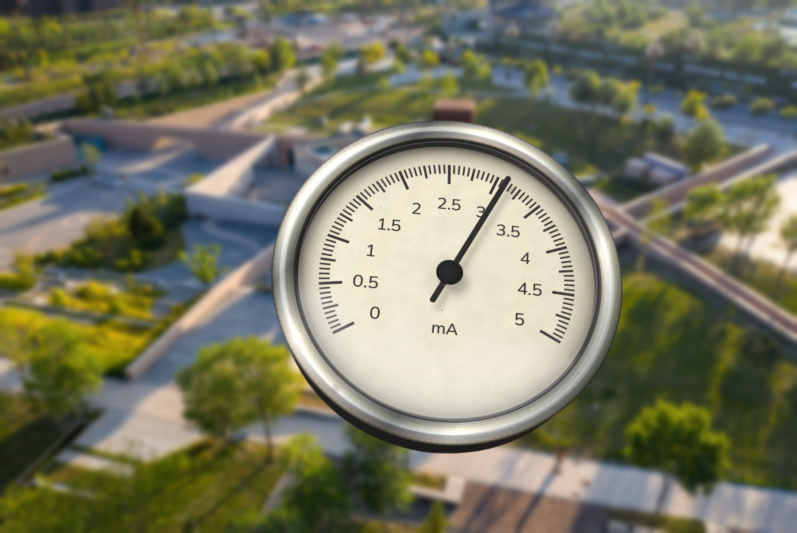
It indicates 3.1 mA
